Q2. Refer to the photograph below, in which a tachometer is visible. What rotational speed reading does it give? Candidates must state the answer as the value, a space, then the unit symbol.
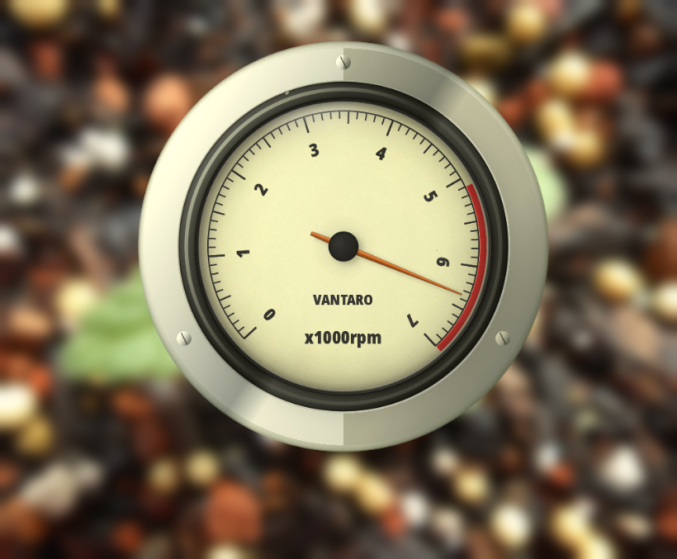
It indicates 6350 rpm
